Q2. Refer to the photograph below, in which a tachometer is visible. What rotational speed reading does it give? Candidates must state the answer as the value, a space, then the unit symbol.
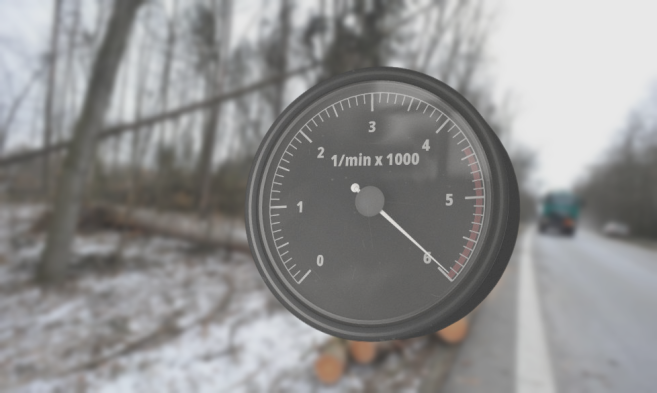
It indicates 5950 rpm
